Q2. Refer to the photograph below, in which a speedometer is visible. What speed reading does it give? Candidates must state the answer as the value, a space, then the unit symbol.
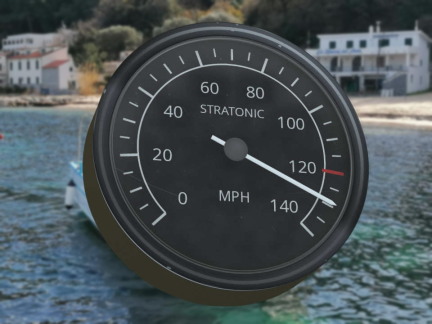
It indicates 130 mph
